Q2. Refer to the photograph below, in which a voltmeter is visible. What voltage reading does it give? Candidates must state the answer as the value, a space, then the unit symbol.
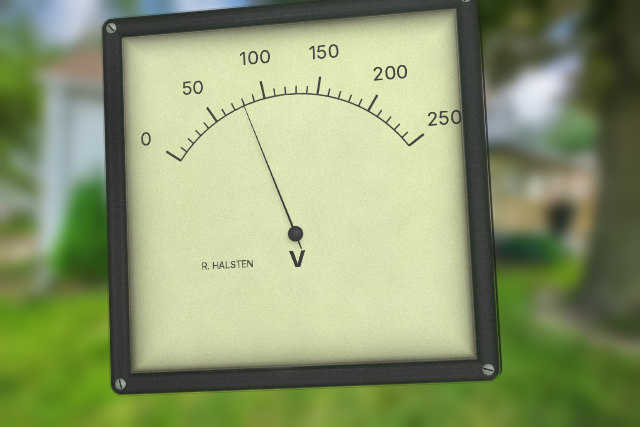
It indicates 80 V
